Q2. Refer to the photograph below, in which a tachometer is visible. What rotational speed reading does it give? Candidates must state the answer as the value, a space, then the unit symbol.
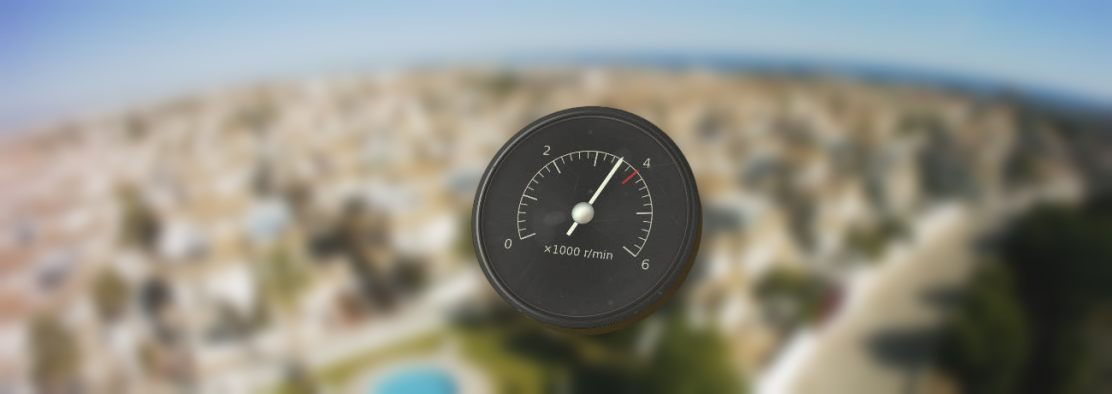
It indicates 3600 rpm
